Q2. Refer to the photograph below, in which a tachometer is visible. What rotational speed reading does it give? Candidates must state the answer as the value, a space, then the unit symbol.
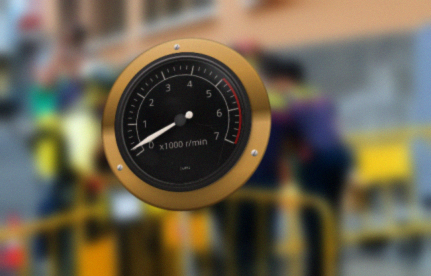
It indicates 200 rpm
